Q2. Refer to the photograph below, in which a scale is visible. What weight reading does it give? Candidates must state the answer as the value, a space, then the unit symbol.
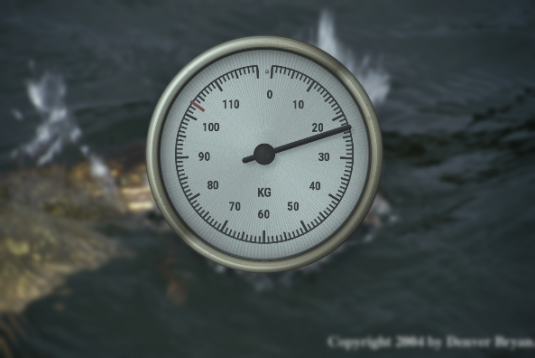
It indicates 23 kg
